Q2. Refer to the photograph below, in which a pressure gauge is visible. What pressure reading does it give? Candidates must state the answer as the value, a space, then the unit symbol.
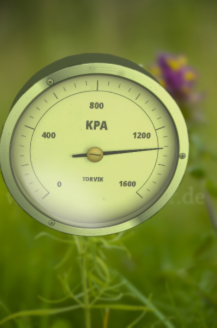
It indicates 1300 kPa
